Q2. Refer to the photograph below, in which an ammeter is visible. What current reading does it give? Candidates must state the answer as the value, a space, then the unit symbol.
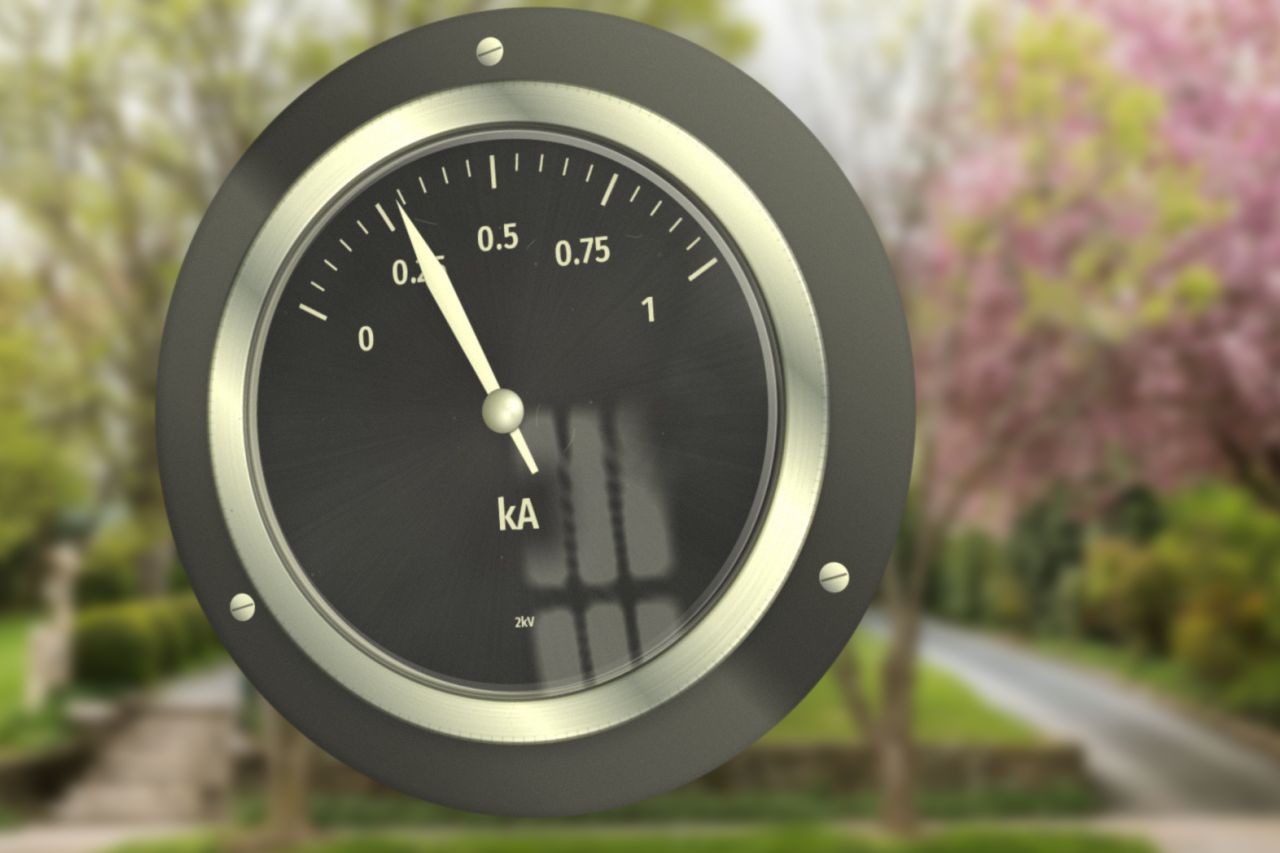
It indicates 0.3 kA
